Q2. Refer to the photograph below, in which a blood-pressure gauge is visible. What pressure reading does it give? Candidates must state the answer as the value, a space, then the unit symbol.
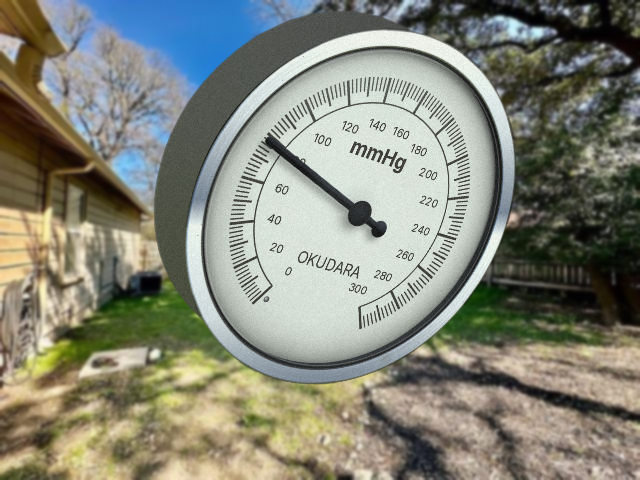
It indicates 78 mmHg
